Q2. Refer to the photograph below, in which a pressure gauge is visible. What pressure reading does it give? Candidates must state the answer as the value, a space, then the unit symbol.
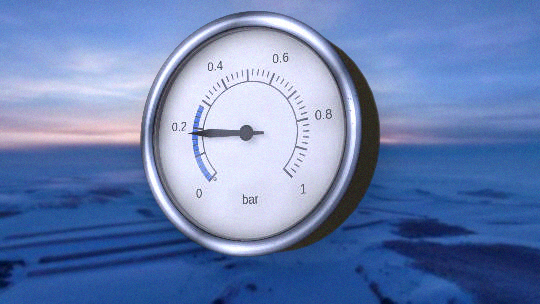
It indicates 0.18 bar
